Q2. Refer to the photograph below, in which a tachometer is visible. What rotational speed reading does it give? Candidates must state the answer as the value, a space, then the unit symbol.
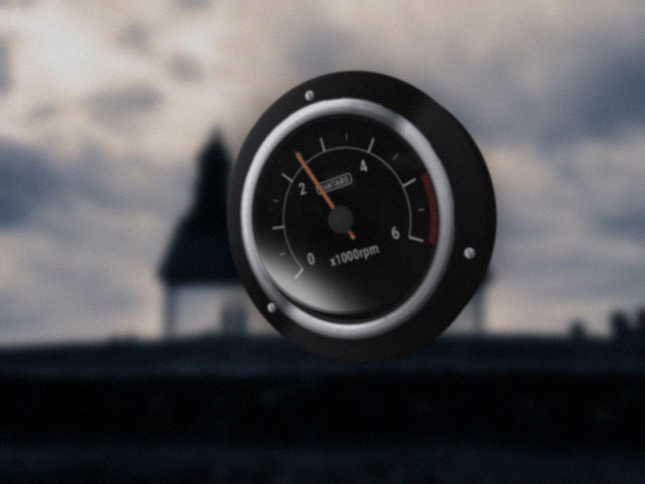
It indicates 2500 rpm
